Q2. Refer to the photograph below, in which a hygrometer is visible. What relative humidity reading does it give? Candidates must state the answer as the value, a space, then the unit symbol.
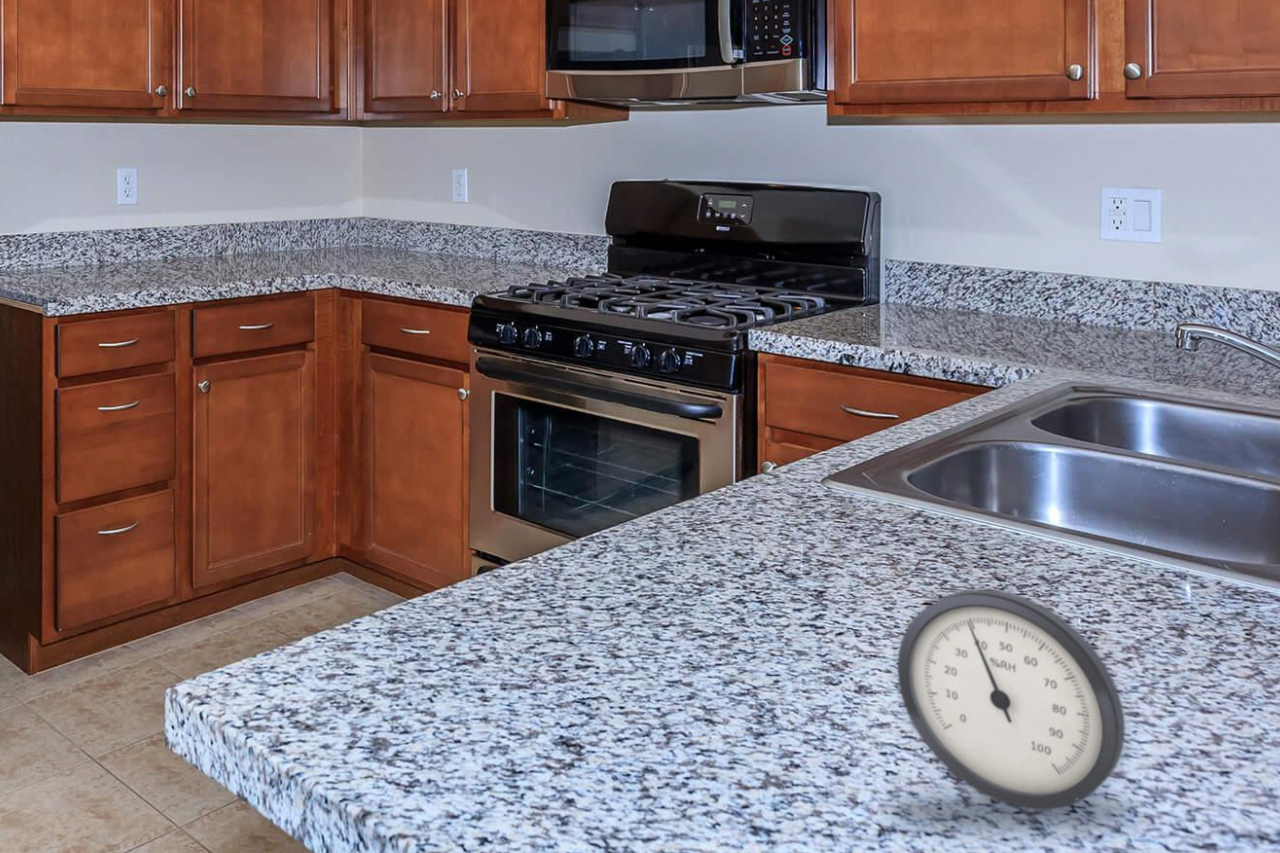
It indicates 40 %
